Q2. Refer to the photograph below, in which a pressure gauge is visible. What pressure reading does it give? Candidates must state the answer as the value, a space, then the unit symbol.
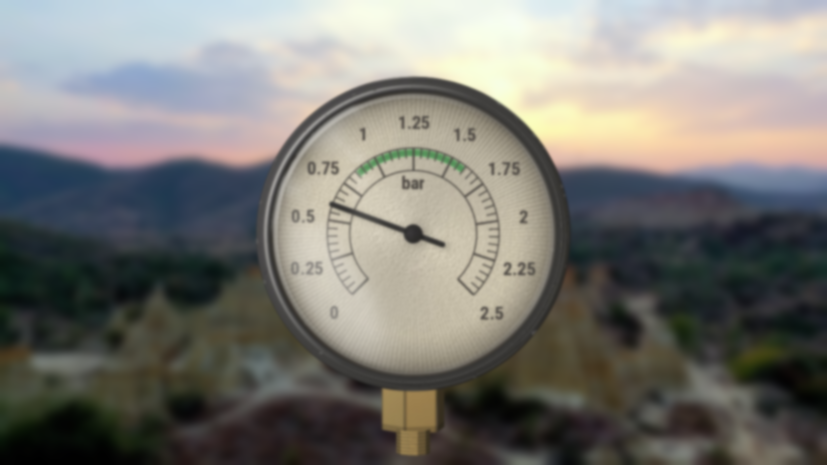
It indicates 0.6 bar
